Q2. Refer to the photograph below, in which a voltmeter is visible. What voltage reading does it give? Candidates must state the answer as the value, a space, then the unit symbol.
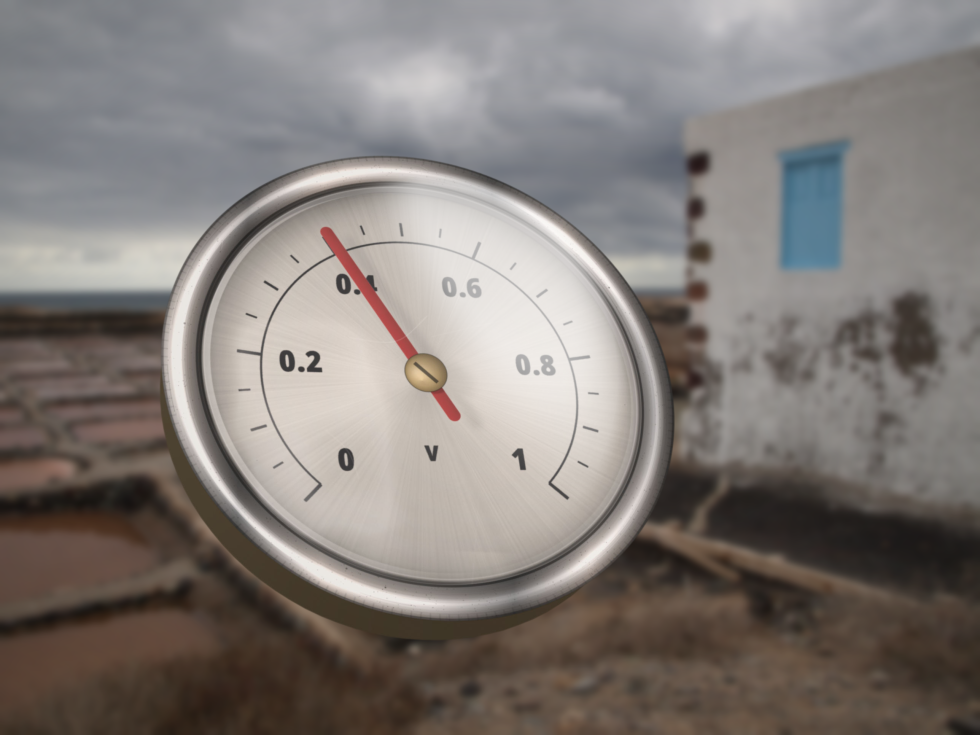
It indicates 0.4 V
